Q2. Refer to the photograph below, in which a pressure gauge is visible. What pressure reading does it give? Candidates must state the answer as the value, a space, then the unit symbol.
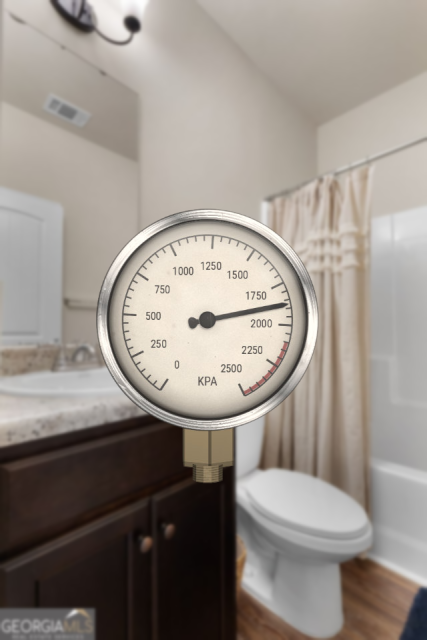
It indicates 1875 kPa
